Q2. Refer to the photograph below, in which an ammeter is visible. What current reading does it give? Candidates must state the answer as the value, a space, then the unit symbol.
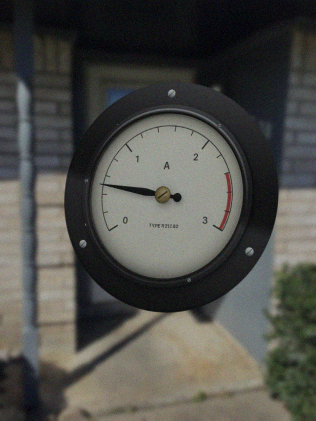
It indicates 0.5 A
